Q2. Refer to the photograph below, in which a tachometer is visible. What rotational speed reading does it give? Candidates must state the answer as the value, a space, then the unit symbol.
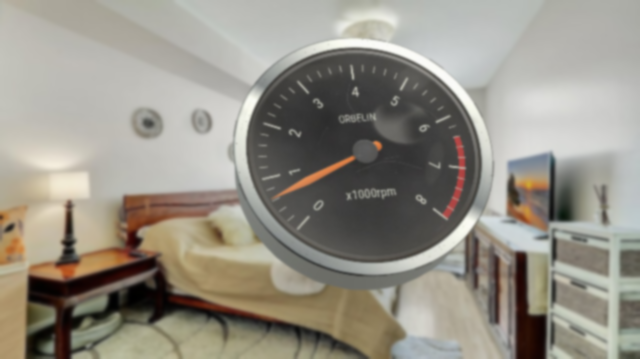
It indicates 600 rpm
